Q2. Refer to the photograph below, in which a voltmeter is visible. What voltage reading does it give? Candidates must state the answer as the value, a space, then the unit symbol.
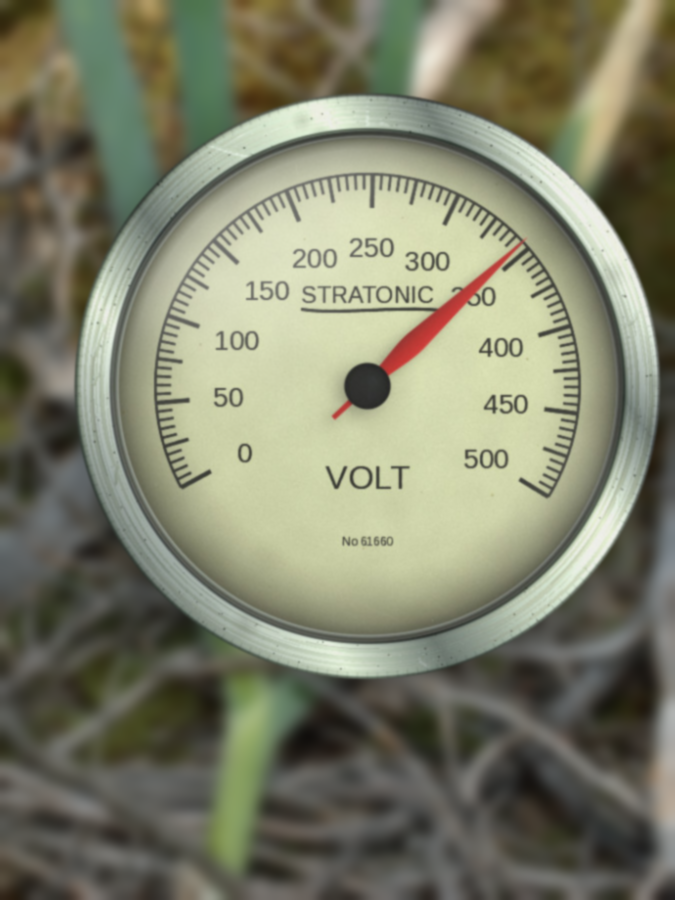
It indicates 345 V
